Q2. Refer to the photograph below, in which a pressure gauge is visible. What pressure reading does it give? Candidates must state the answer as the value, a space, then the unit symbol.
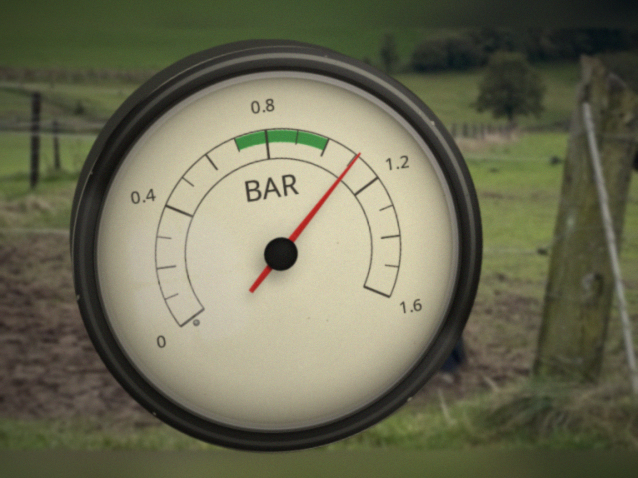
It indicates 1.1 bar
